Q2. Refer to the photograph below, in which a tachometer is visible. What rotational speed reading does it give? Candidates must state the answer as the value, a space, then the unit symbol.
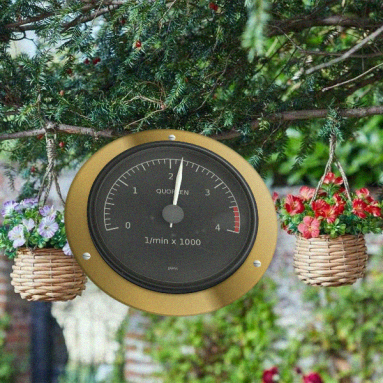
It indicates 2200 rpm
